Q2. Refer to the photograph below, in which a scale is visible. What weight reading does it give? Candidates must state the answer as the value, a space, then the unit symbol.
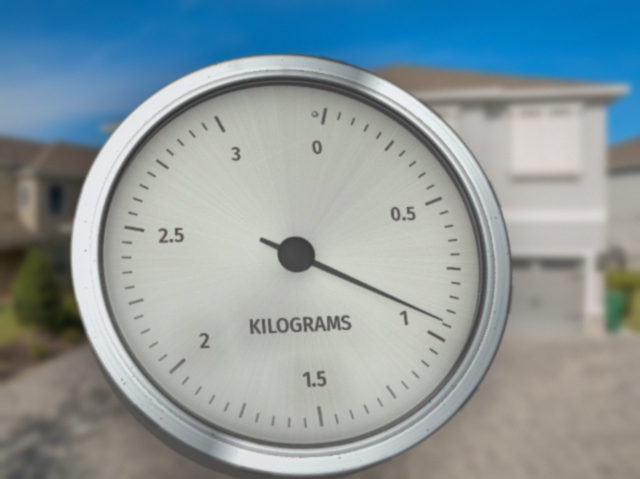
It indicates 0.95 kg
